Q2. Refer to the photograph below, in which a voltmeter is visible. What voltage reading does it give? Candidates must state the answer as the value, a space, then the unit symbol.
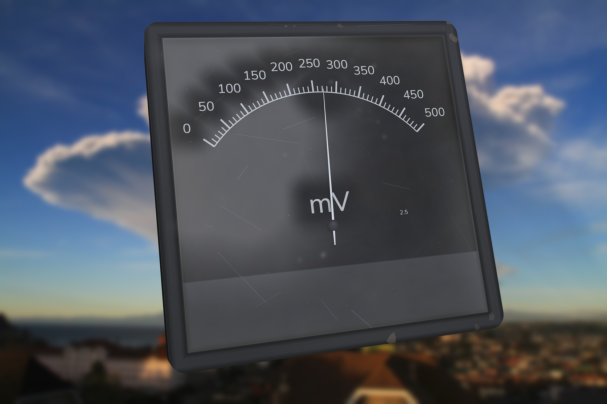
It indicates 270 mV
